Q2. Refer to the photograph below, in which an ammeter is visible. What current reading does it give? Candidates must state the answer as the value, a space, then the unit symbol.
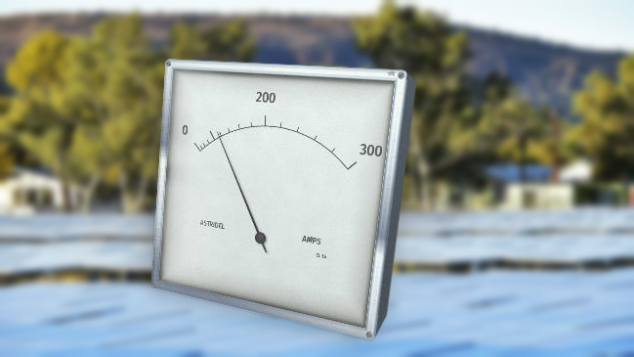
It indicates 120 A
